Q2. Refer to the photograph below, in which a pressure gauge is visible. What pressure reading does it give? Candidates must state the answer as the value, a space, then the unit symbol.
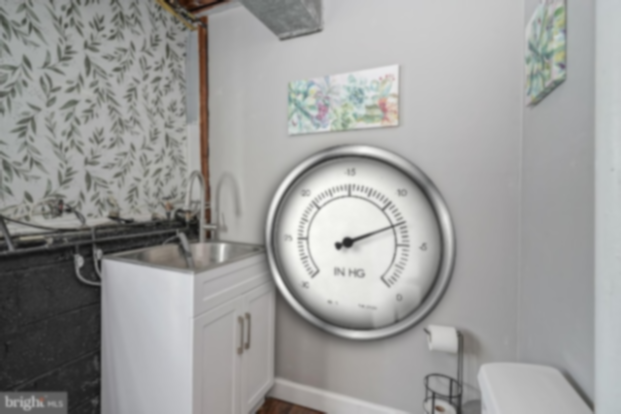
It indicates -7.5 inHg
